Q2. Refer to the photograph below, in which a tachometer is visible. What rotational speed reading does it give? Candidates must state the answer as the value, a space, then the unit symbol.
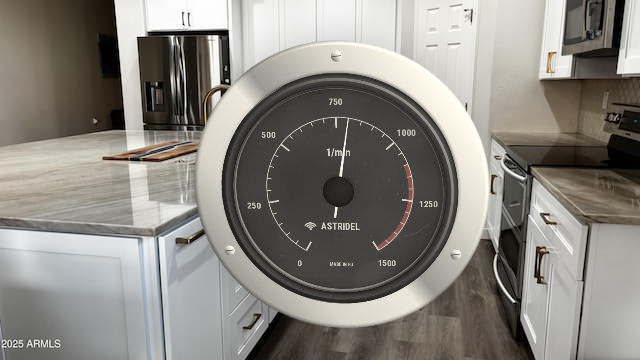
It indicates 800 rpm
